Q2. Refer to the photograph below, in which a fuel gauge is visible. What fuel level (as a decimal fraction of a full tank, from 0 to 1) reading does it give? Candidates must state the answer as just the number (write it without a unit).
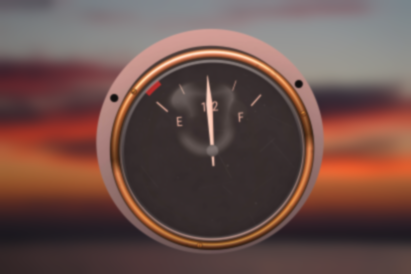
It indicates 0.5
